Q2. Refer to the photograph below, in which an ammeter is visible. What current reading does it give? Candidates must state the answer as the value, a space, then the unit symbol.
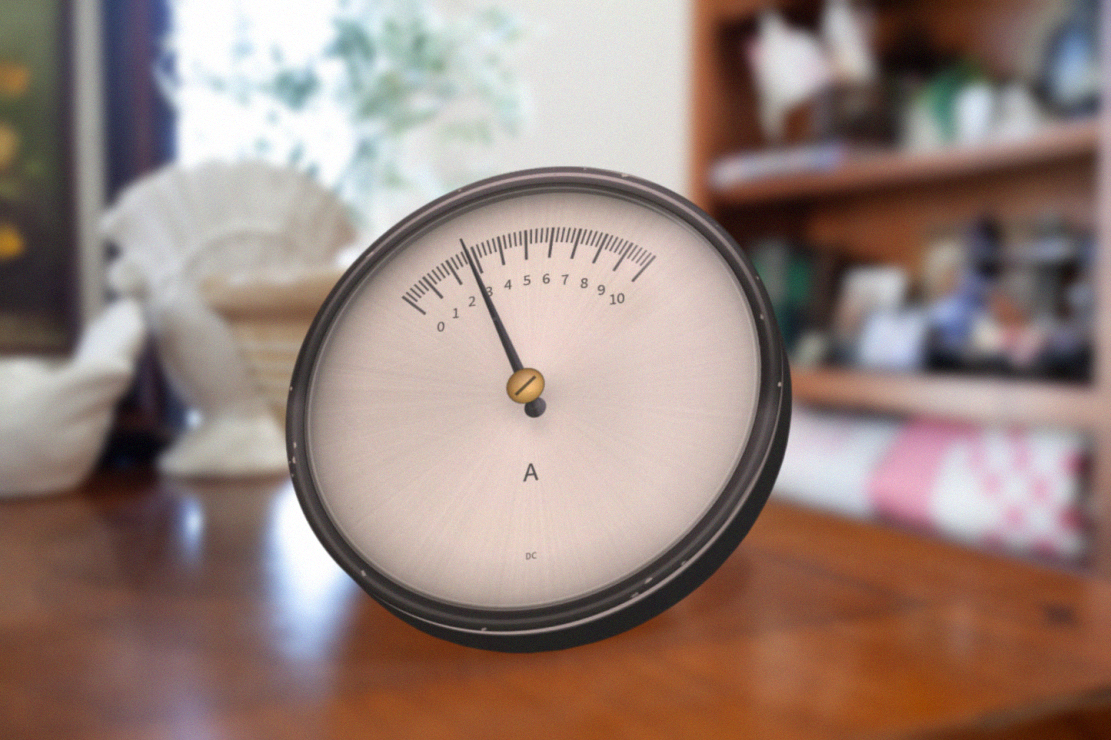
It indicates 2.8 A
